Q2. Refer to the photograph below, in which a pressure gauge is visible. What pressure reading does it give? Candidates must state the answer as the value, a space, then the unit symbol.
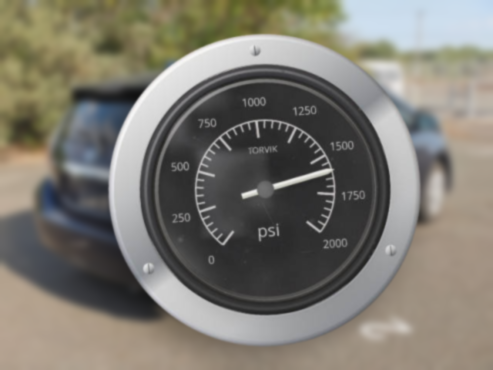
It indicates 1600 psi
